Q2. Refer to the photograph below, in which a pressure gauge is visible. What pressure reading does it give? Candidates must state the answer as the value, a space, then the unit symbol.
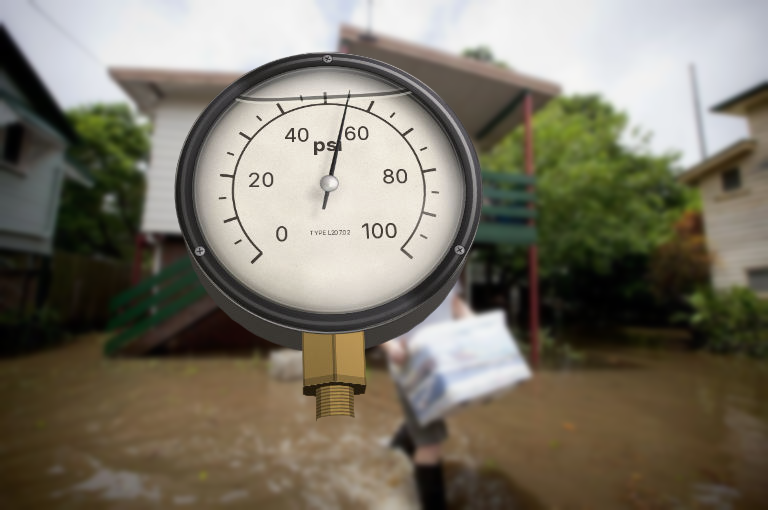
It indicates 55 psi
